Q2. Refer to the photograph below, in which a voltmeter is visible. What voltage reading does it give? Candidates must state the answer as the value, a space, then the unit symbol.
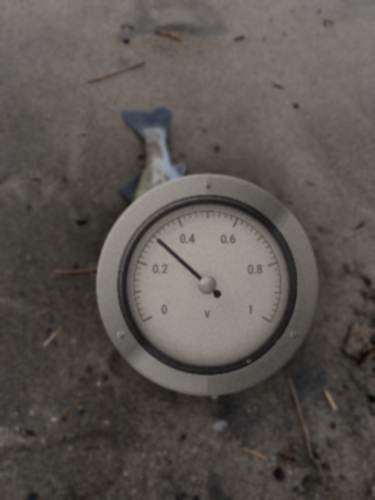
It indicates 0.3 V
